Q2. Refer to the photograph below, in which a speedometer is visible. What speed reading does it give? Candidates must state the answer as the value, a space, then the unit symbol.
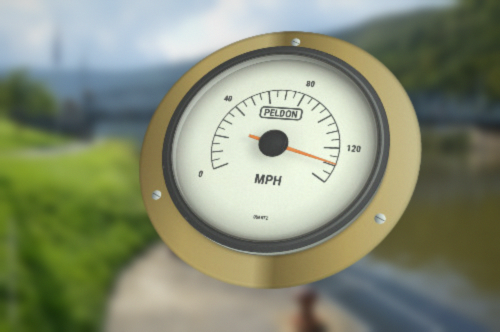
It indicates 130 mph
